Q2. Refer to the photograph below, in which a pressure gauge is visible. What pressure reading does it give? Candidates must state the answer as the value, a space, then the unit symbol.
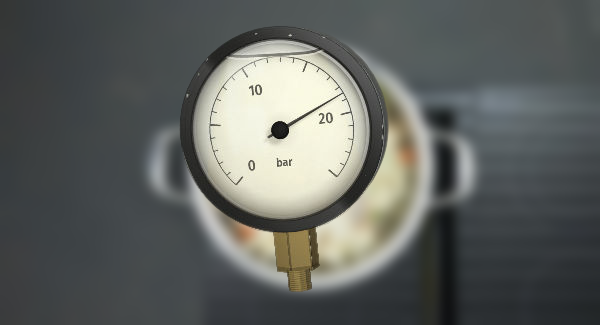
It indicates 18.5 bar
